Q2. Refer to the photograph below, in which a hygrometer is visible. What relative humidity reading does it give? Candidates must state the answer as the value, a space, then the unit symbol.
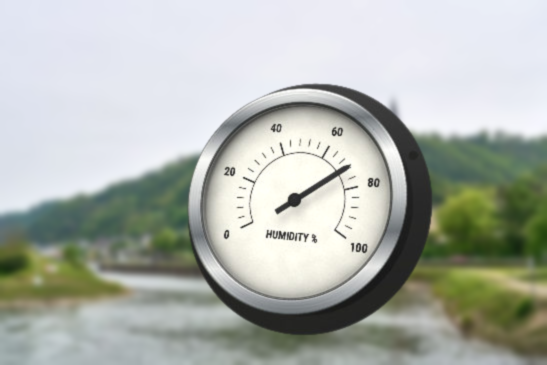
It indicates 72 %
